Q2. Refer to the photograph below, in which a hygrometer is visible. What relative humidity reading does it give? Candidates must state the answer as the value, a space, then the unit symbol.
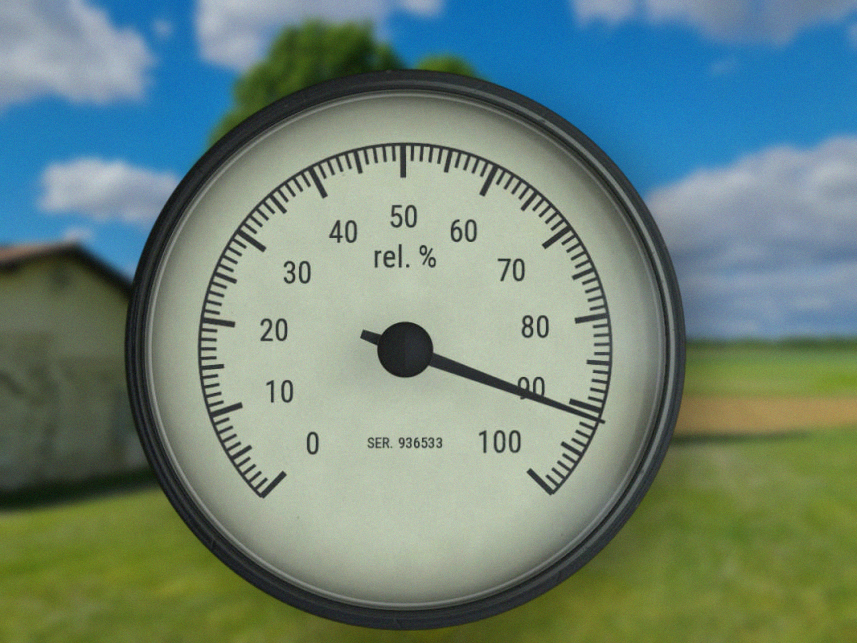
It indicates 91 %
